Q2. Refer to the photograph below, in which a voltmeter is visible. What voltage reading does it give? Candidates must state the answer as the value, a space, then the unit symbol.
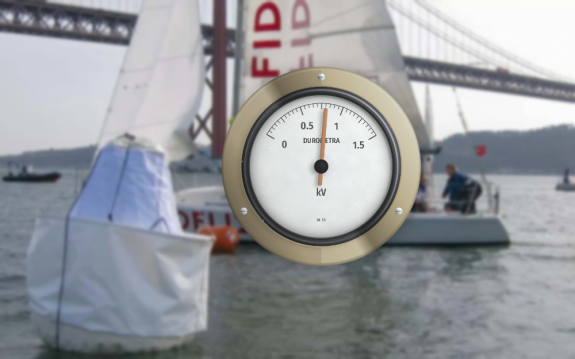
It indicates 0.8 kV
